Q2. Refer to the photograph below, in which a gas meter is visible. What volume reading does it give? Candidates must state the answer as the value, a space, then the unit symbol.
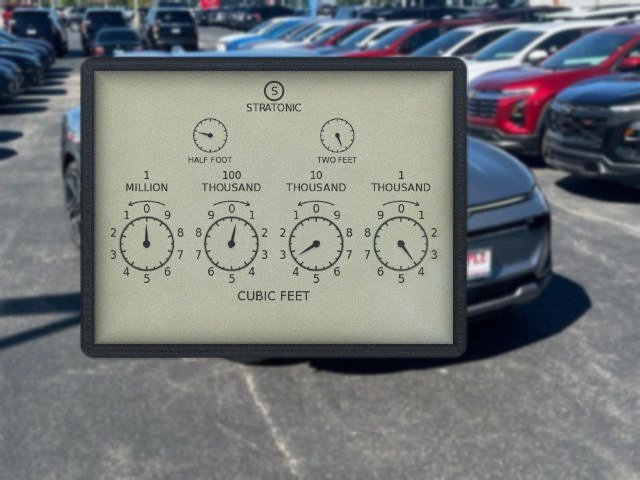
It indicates 3400 ft³
